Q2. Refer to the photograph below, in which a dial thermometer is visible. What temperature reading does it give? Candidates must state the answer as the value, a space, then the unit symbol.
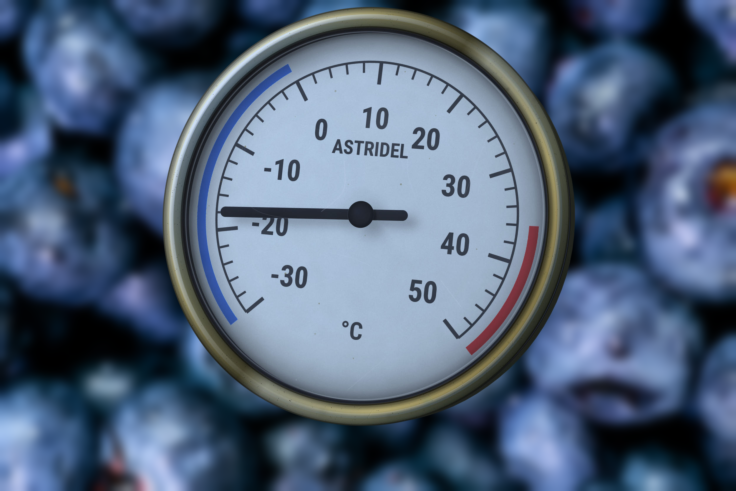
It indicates -18 °C
